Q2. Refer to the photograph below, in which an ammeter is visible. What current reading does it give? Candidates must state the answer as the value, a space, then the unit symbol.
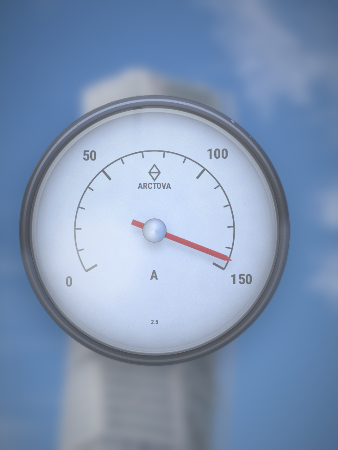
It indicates 145 A
